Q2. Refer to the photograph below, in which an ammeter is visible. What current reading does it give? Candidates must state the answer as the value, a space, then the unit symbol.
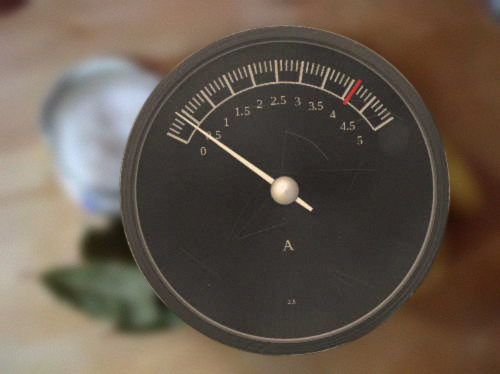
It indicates 0.4 A
